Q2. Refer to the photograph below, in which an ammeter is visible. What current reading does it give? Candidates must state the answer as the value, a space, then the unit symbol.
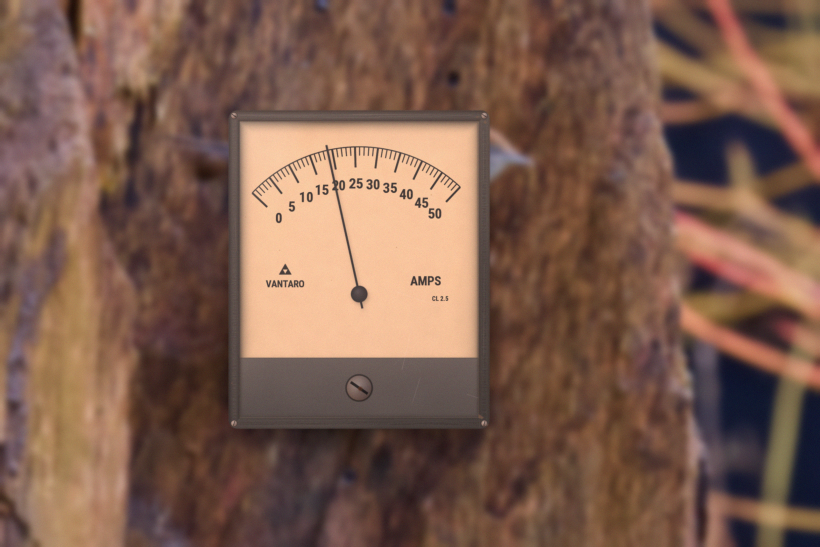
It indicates 19 A
